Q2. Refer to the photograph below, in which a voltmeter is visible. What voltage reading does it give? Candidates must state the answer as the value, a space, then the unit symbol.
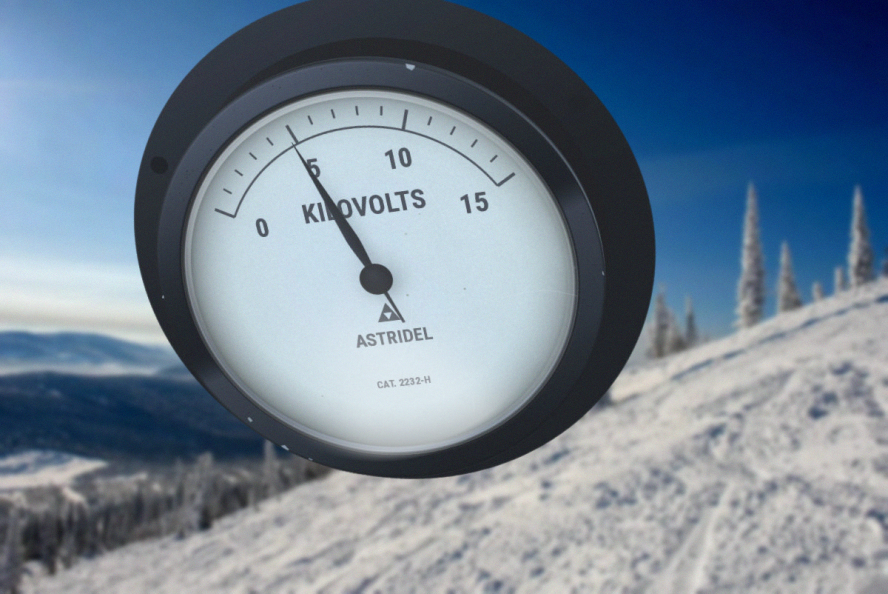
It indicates 5 kV
